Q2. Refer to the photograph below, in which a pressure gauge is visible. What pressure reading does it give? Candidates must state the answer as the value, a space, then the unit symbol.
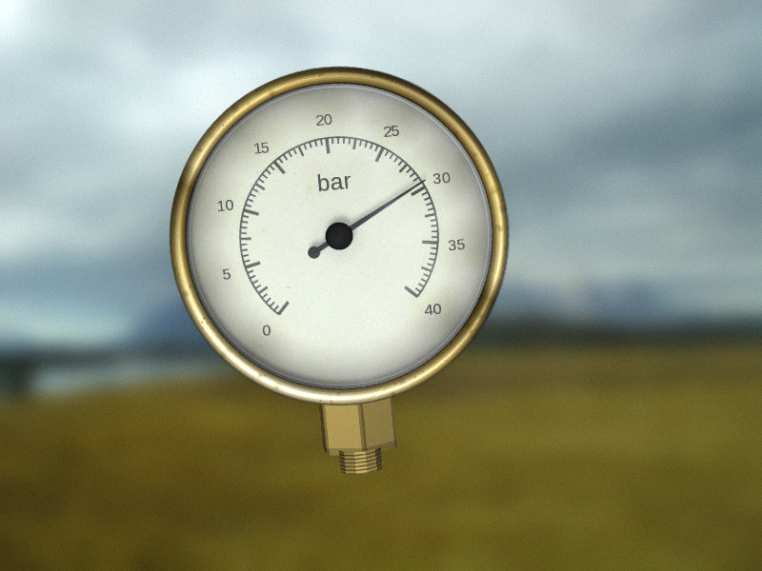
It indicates 29.5 bar
